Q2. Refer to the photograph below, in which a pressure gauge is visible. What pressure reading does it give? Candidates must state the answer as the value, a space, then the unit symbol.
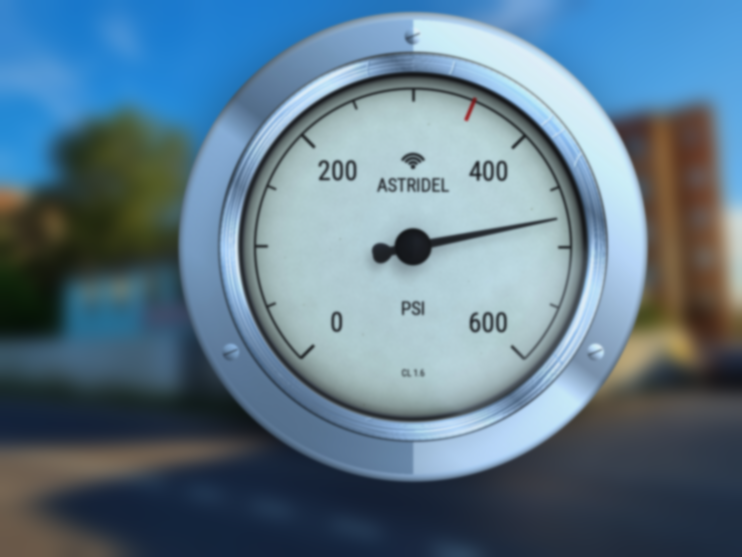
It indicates 475 psi
